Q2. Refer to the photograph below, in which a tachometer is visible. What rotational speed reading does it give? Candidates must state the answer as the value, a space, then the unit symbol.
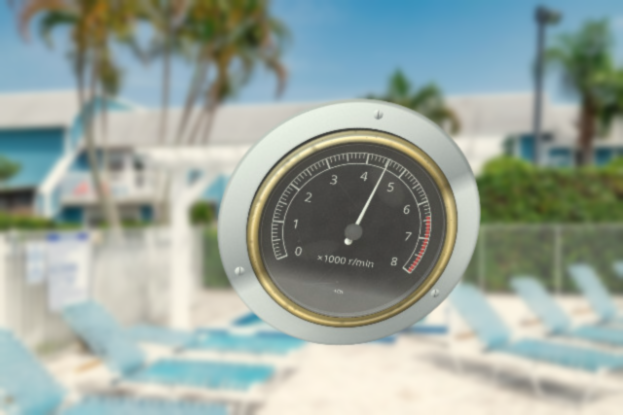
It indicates 4500 rpm
